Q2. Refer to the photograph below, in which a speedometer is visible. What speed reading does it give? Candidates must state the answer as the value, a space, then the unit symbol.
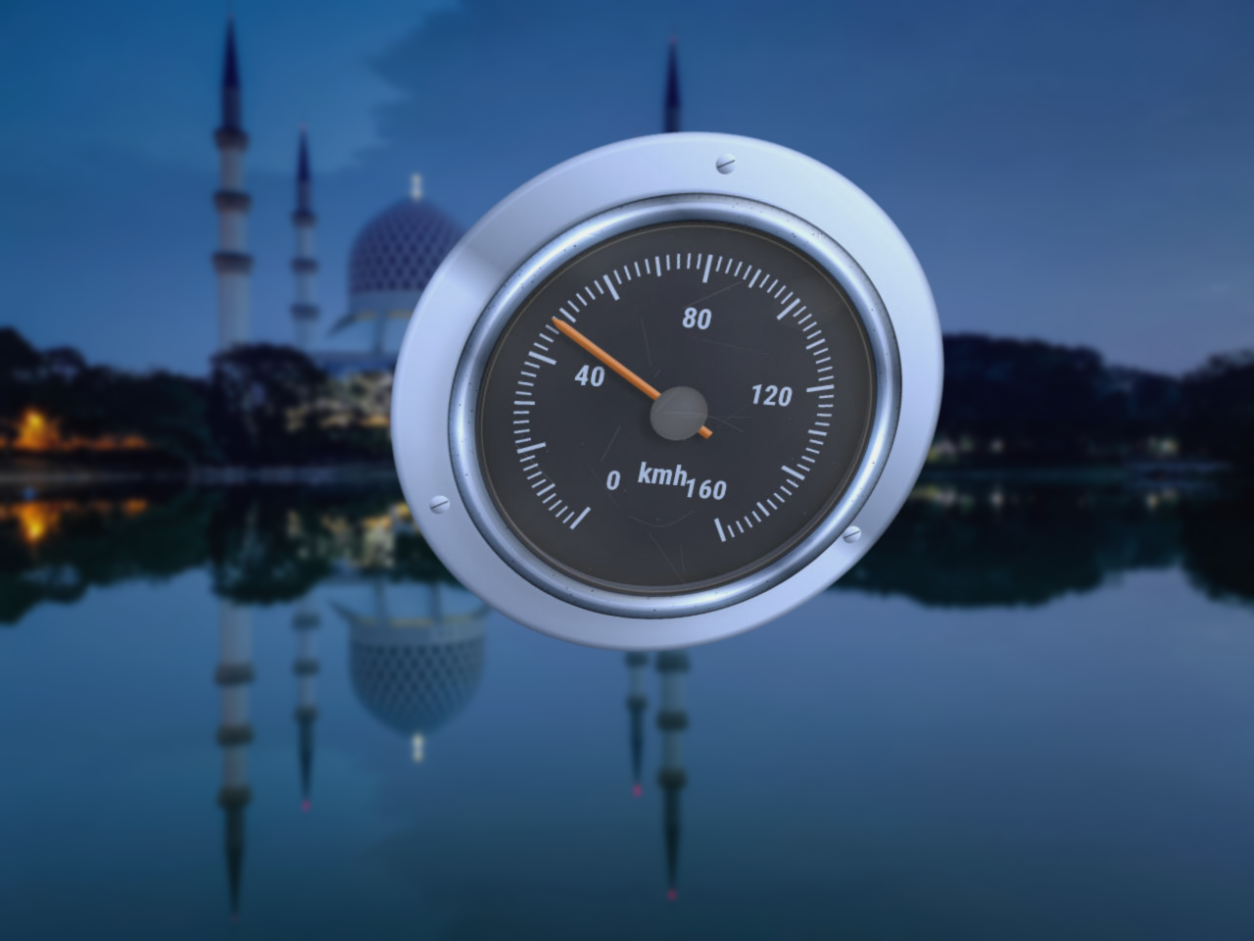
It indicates 48 km/h
